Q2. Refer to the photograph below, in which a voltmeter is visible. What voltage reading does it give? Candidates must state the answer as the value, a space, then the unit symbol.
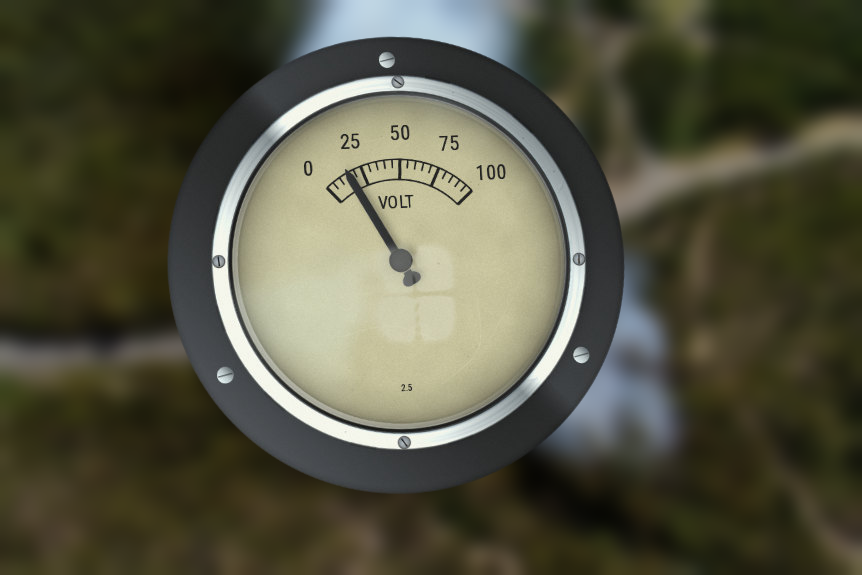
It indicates 15 V
